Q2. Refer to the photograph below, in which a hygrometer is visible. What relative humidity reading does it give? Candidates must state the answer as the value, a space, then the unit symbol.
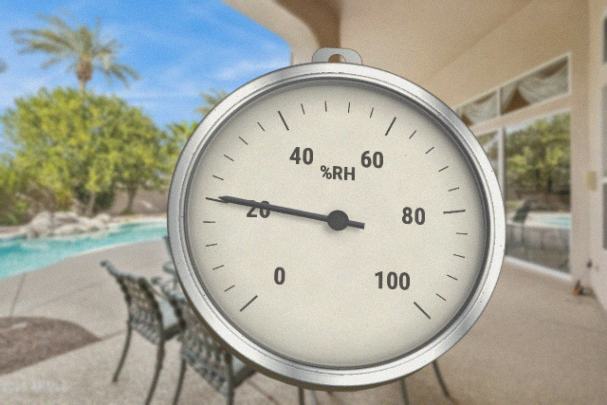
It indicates 20 %
